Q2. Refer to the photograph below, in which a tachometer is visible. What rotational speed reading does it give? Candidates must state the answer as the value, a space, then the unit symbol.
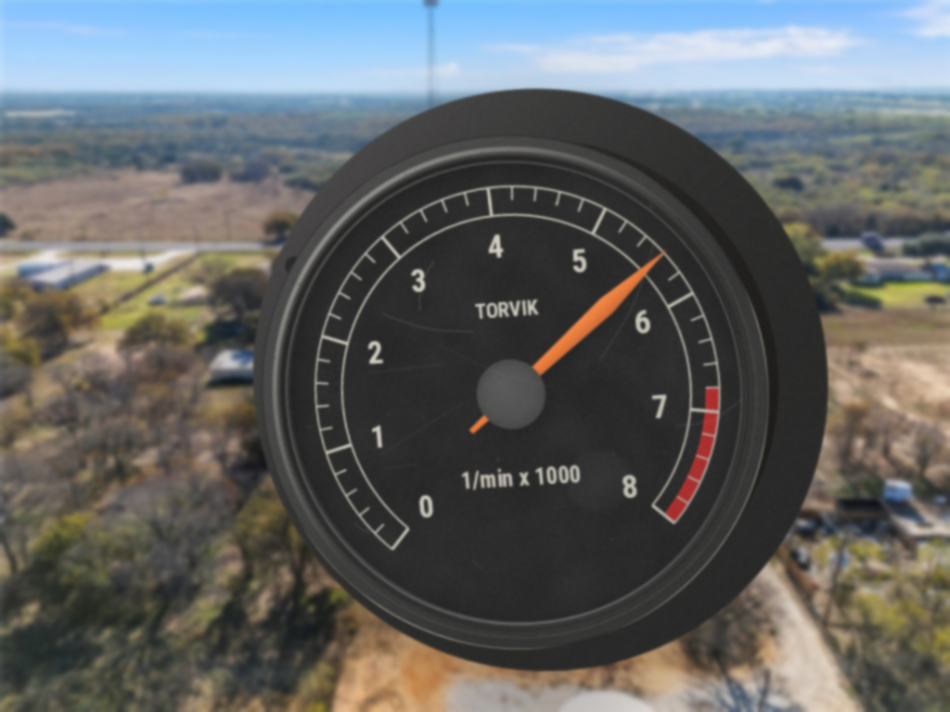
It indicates 5600 rpm
